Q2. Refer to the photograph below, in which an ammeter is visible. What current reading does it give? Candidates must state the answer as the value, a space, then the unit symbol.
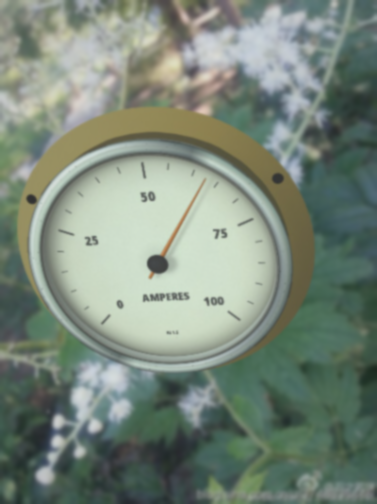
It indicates 62.5 A
